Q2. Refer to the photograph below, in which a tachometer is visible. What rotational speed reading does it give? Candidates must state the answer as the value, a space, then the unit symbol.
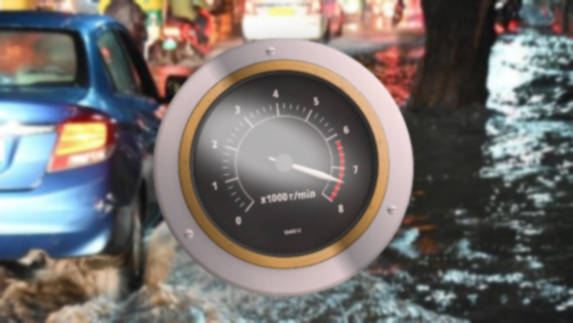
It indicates 7400 rpm
